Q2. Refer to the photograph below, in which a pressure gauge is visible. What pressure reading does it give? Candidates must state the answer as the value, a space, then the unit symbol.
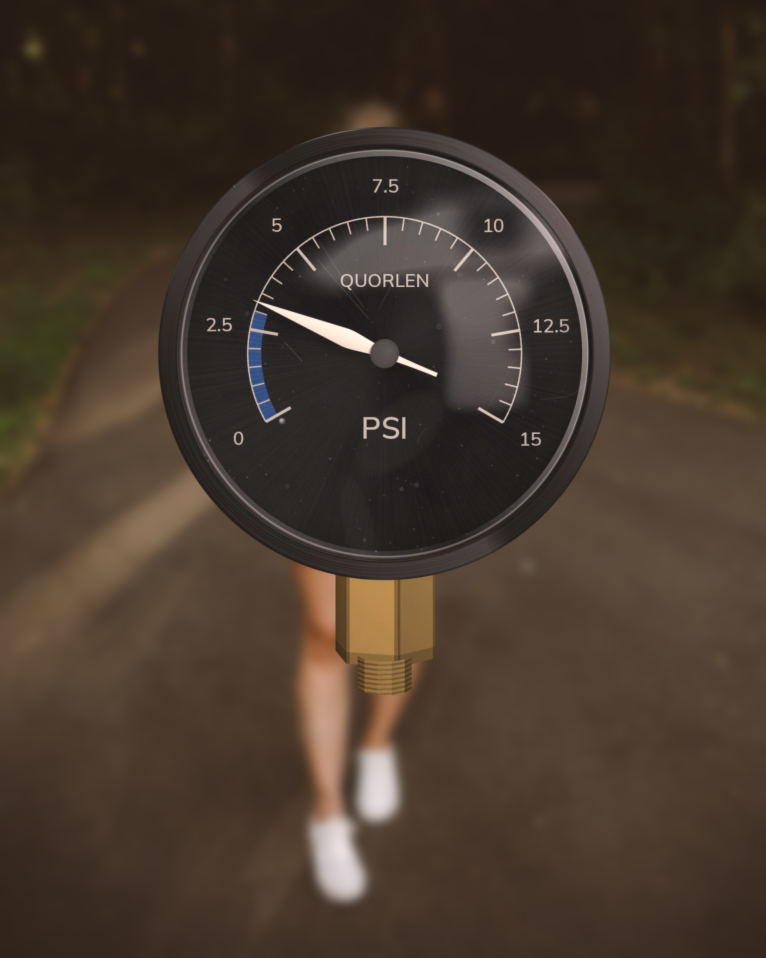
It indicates 3.25 psi
